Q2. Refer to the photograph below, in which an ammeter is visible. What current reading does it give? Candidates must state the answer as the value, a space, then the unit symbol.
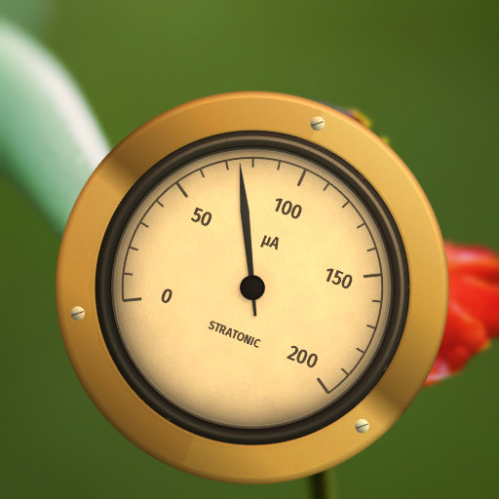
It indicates 75 µA
